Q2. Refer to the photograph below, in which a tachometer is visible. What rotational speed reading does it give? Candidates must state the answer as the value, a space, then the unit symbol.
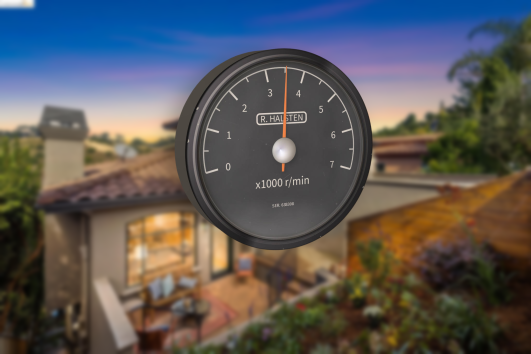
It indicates 3500 rpm
